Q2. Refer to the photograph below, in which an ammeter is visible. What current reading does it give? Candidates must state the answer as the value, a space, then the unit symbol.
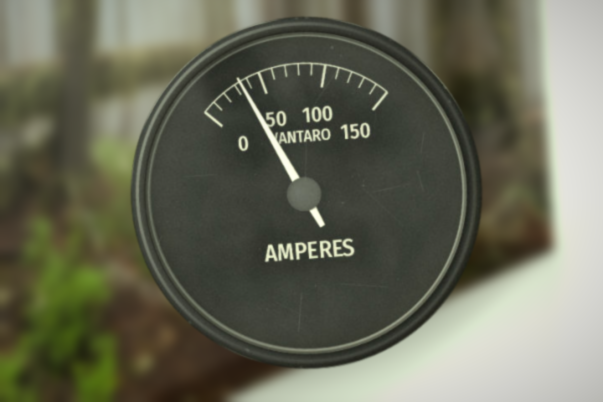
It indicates 35 A
